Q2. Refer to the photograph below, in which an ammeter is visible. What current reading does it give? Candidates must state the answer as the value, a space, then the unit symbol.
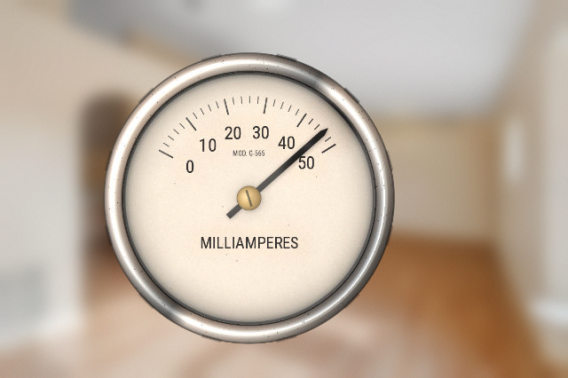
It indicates 46 mA
